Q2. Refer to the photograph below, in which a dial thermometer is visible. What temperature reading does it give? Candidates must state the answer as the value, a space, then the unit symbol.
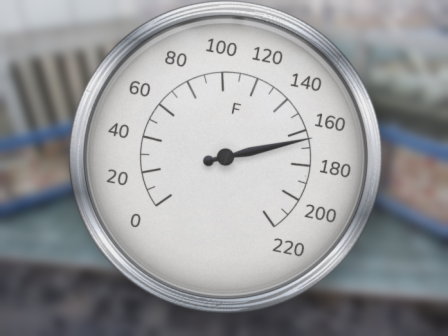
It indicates 165 °F
